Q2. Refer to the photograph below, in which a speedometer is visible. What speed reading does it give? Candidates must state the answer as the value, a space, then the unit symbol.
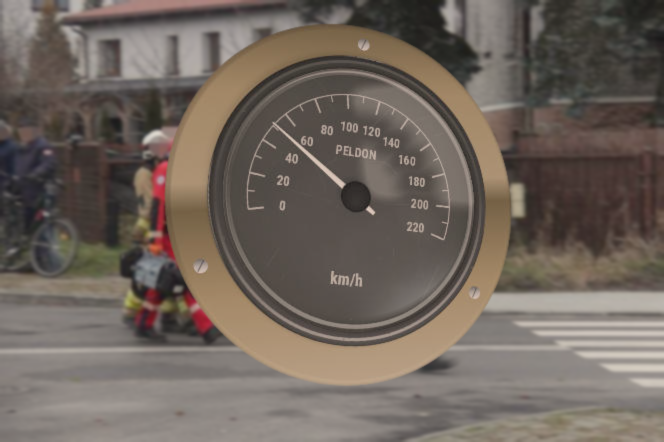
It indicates 50 km/h
